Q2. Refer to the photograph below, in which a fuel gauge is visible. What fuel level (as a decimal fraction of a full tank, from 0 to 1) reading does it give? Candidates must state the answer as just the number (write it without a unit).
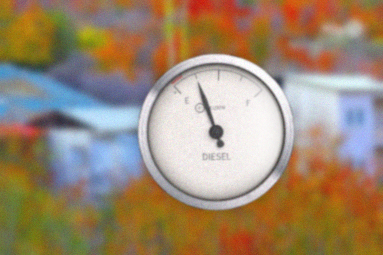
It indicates 0.25
